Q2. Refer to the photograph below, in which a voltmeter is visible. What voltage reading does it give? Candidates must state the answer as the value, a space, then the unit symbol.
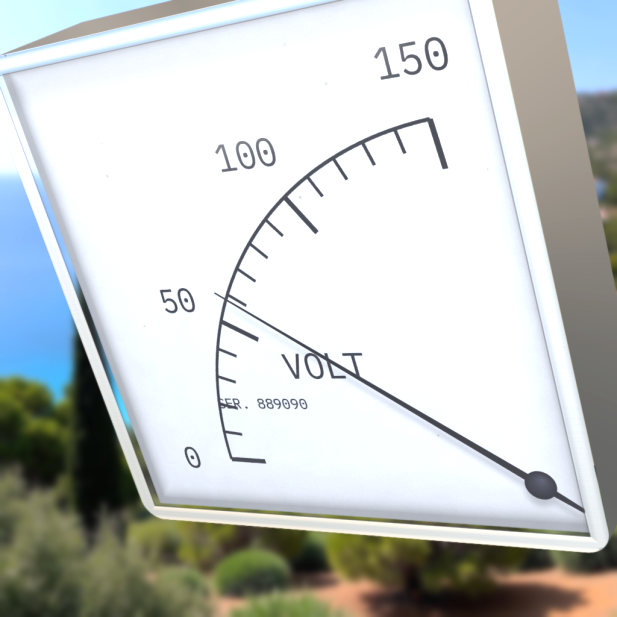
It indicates 60 V
